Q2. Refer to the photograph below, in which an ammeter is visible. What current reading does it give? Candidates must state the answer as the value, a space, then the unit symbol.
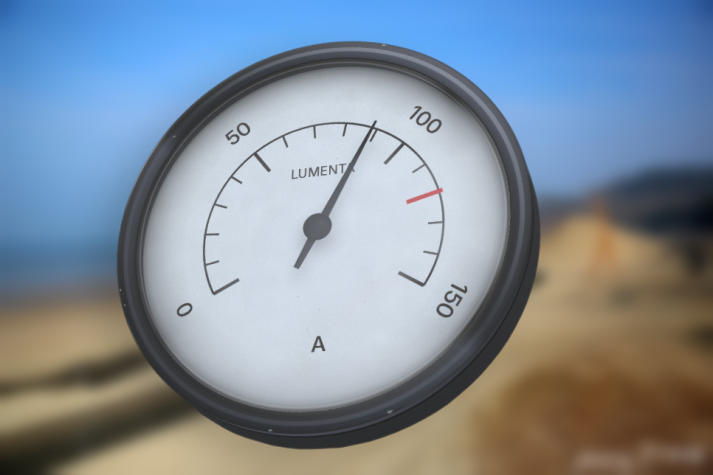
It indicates 90 A
